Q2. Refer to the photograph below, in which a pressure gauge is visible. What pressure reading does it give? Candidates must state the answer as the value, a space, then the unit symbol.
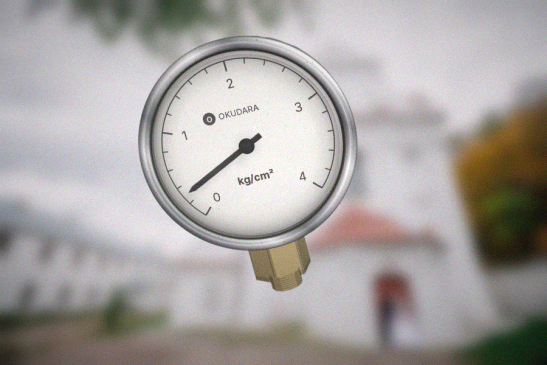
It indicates 0.3 kg/cm²
